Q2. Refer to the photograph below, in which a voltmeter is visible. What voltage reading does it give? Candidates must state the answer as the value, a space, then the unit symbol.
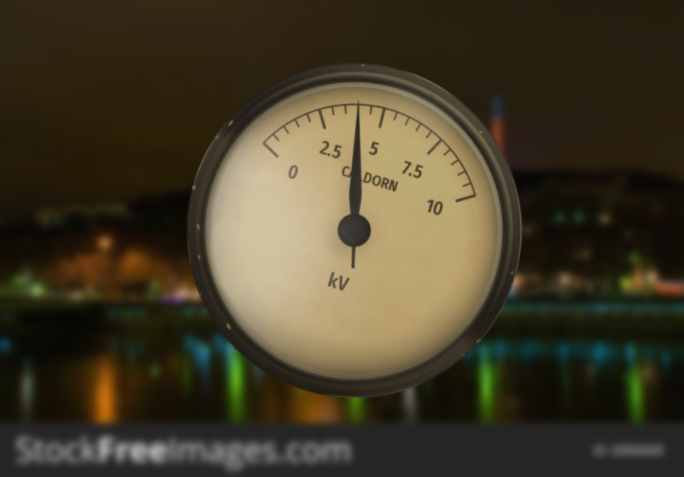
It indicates 4 kV
